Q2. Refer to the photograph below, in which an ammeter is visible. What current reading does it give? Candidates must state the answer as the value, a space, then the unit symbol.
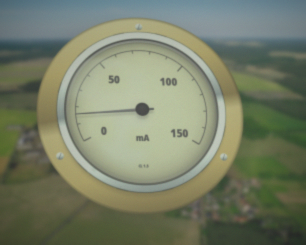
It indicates 15 mA
